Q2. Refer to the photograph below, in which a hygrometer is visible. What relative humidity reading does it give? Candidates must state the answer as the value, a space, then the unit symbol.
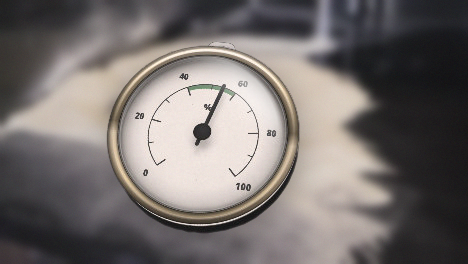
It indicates 55 %
